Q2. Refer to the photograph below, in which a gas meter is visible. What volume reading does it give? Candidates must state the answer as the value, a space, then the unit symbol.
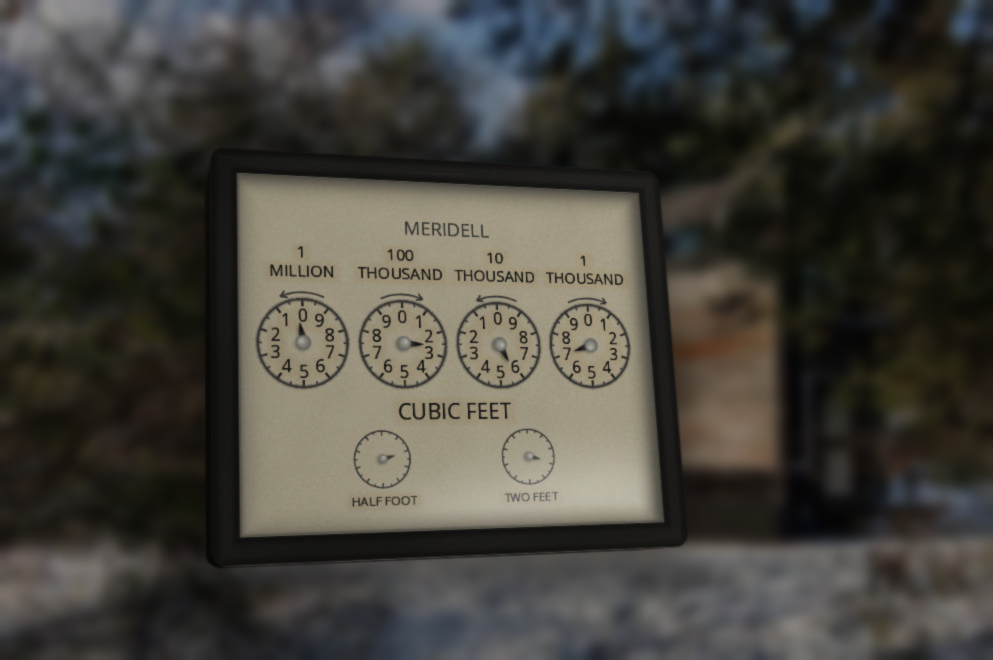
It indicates 25700 ft³
